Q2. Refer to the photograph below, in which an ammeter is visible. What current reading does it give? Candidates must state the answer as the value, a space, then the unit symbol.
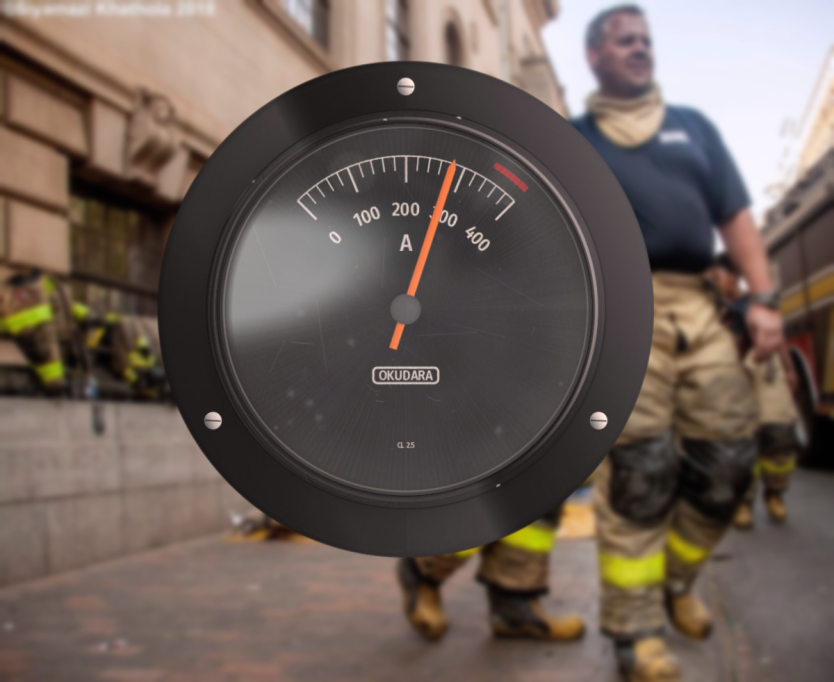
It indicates 280 A
